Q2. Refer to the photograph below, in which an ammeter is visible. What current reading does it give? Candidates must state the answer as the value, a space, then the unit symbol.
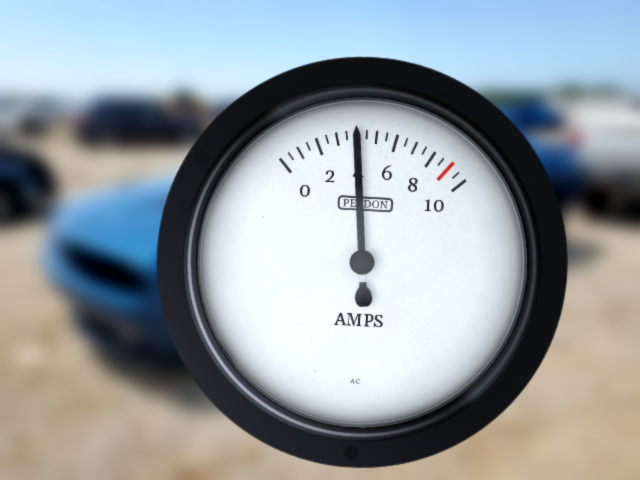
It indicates 4 A
